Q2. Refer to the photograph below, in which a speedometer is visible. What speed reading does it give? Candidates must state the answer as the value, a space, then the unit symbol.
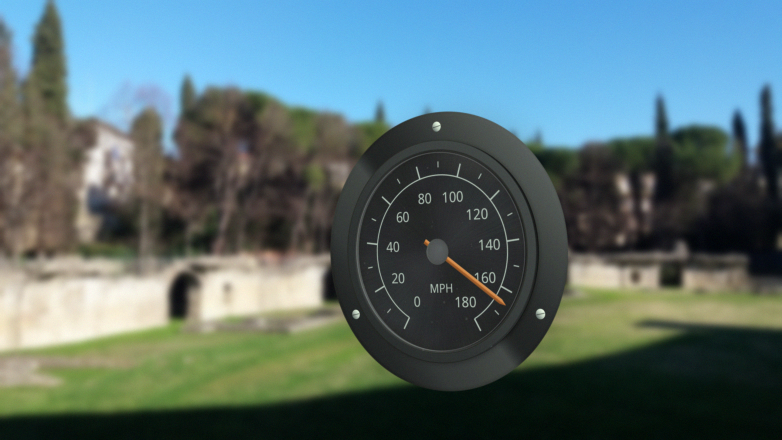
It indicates 165 mph
